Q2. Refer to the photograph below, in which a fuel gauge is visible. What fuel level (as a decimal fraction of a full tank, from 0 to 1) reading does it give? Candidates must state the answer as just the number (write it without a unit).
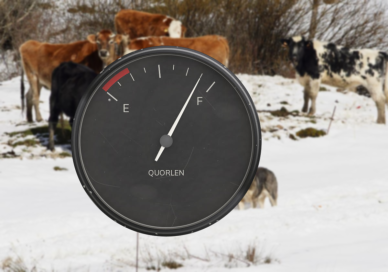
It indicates 0.875
